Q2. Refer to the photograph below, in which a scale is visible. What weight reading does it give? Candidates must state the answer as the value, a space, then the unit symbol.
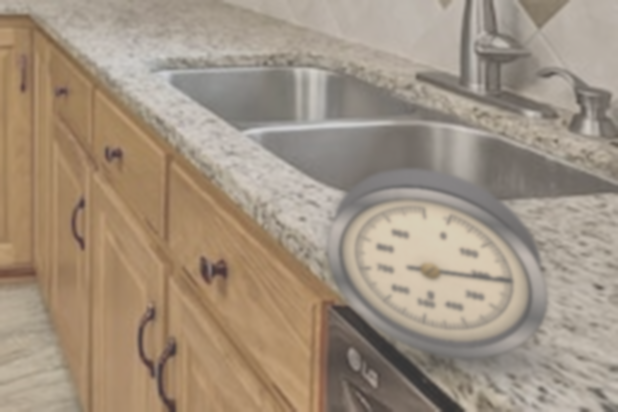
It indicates 200 g
